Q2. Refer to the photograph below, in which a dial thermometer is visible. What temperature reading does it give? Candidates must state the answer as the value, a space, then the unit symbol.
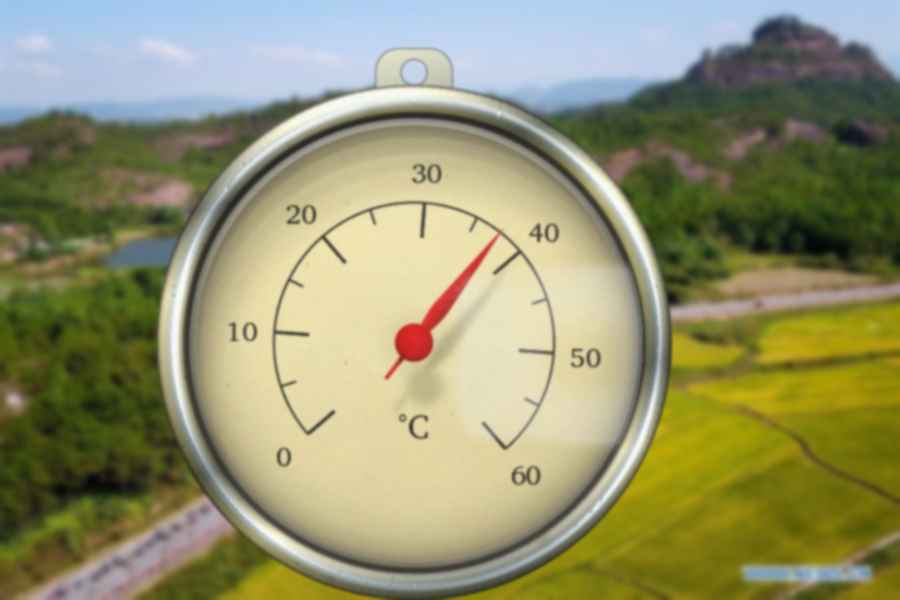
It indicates 37.5 °C
